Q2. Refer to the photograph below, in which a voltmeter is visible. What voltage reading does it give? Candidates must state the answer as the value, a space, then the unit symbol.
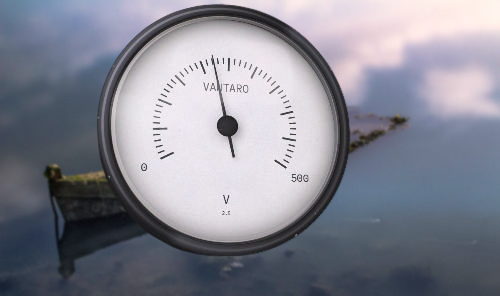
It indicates 220 V
